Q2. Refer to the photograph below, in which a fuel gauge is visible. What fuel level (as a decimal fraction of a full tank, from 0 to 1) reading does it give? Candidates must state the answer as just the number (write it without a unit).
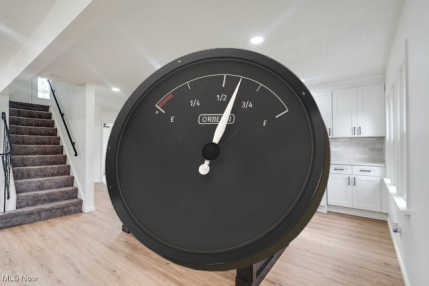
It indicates 0.625
